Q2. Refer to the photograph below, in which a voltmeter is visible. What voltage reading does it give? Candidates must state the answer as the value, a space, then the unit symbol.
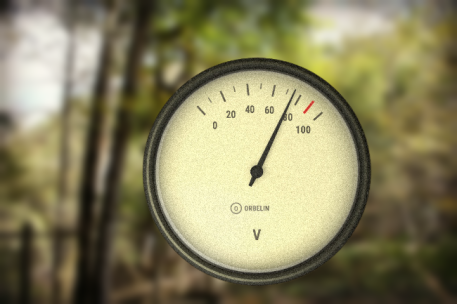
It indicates 75 V
